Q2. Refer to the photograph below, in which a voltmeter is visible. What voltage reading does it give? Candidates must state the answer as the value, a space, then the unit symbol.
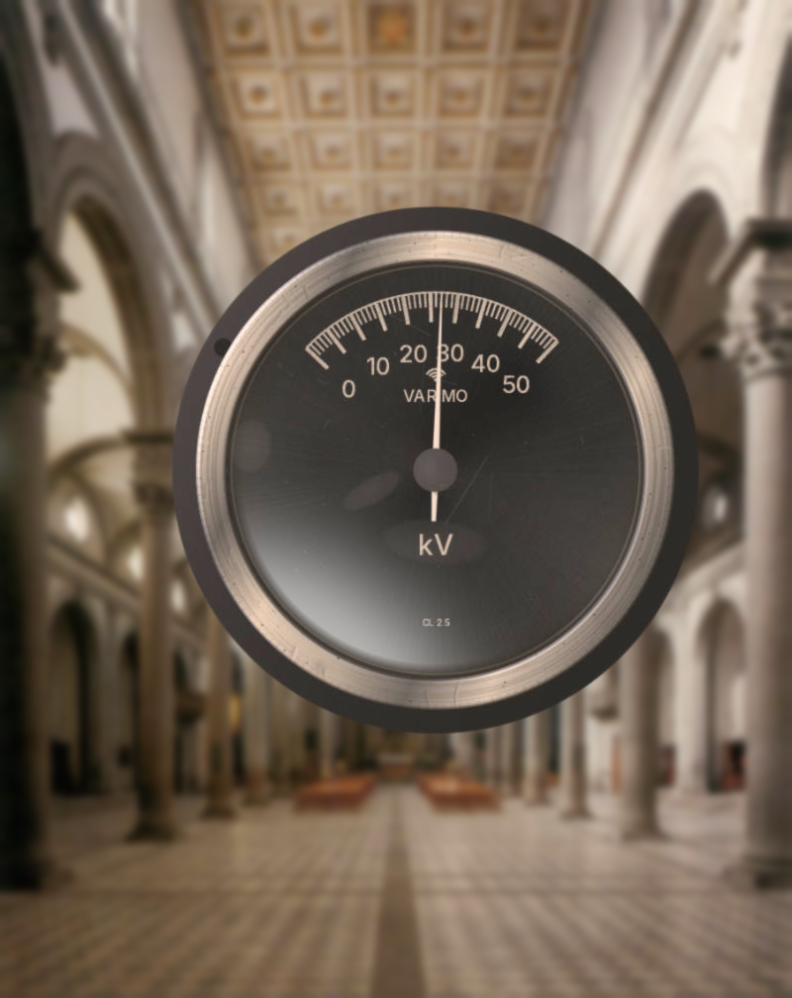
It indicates 27 kV
